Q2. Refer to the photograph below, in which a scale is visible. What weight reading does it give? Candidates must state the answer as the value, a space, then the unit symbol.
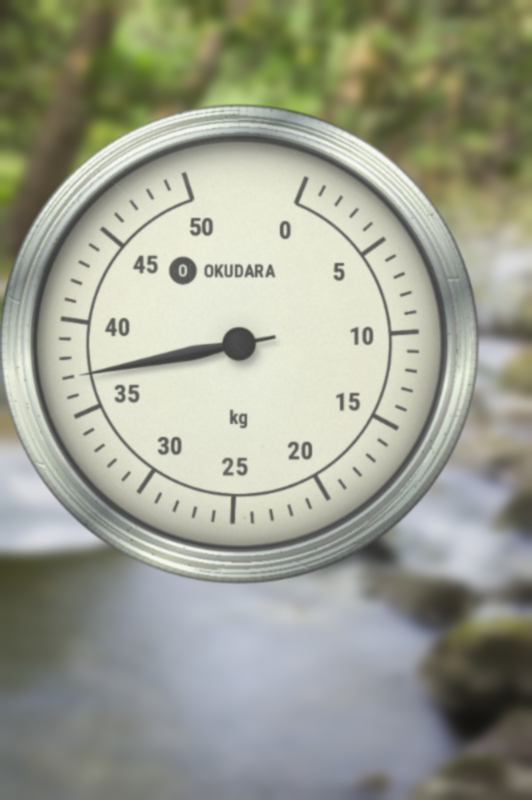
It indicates 37 kg
